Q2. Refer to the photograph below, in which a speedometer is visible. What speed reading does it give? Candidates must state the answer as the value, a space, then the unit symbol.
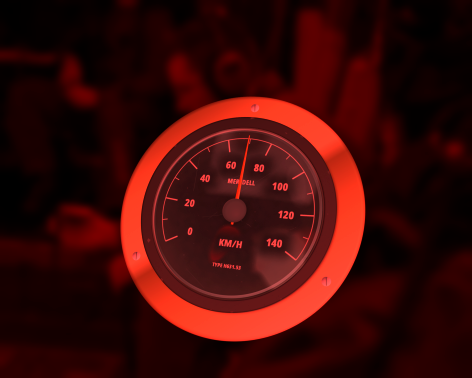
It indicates 70 km/h
